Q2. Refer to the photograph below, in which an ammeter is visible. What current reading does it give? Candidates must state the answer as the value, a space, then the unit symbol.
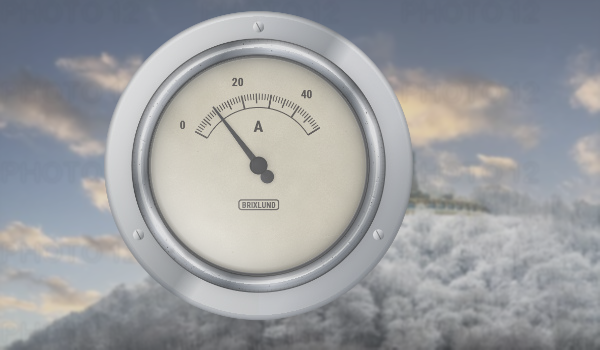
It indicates 10 A
